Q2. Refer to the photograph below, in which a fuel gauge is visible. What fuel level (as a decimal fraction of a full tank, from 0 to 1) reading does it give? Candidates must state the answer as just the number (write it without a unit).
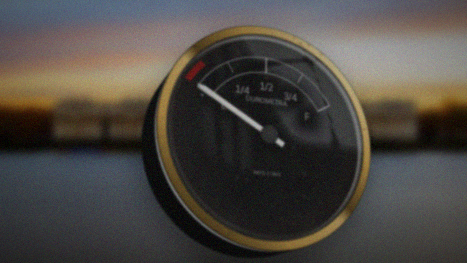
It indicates 0
